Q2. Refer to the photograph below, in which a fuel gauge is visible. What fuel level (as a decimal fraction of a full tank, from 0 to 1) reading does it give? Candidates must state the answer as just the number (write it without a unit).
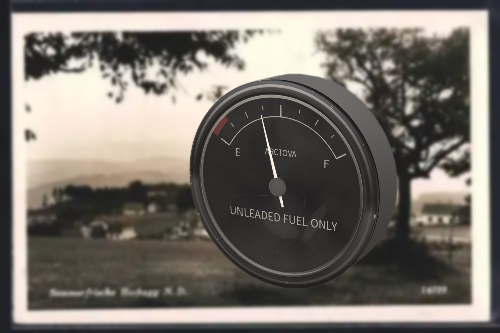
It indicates 0.375
